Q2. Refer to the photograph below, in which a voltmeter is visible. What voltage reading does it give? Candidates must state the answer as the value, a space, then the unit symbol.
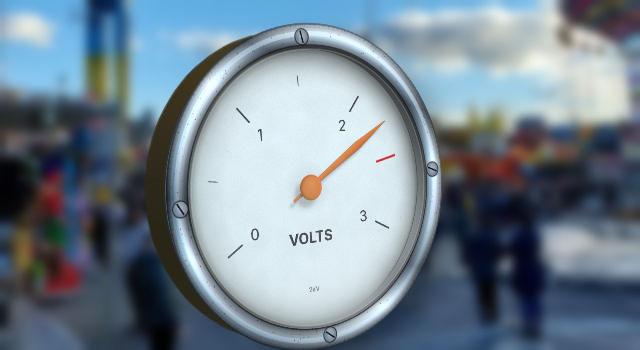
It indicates 2.25 V
